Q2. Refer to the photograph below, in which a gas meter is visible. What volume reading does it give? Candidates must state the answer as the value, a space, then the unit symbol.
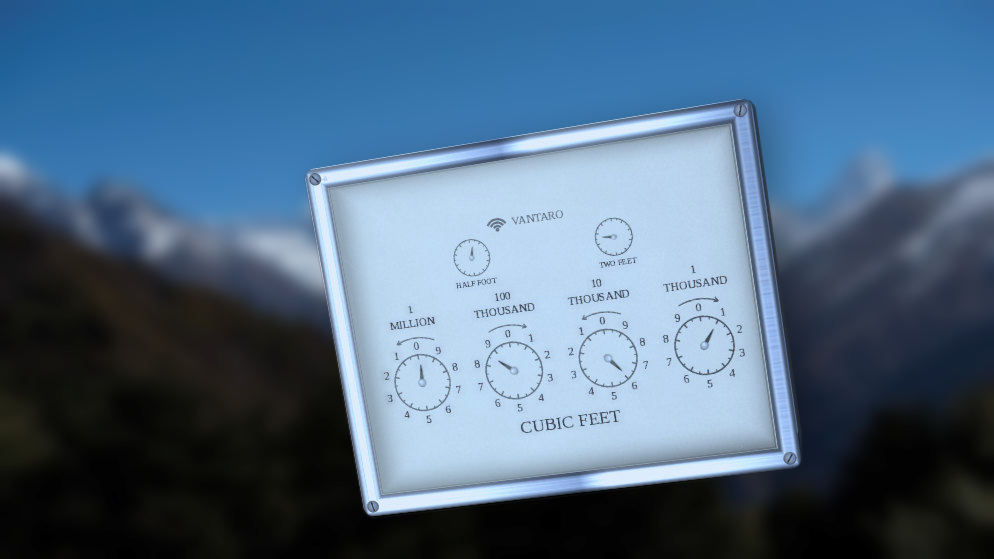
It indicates 986100 ft³
